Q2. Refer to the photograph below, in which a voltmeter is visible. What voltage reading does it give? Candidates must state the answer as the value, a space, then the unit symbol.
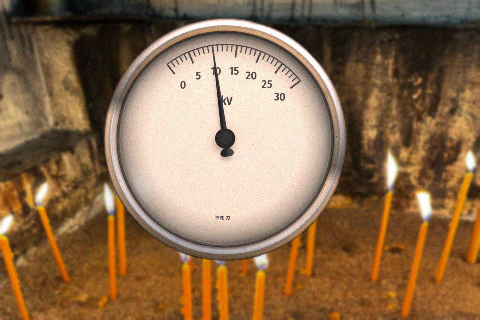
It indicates 10 kV
